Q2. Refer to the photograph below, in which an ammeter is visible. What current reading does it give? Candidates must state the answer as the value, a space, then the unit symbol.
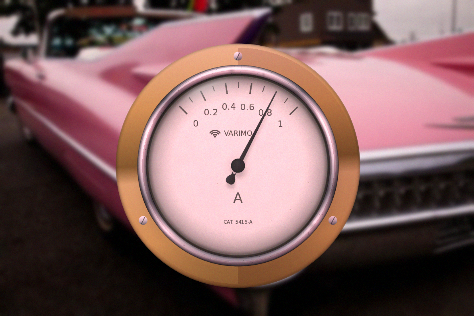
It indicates 0.8 A
